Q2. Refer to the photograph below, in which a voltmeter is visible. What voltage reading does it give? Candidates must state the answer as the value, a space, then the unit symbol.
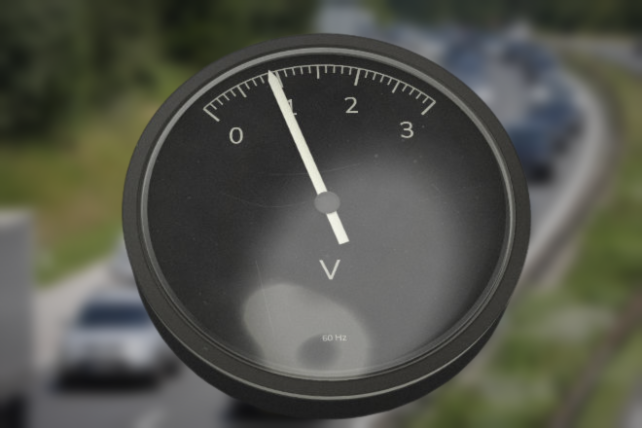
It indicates 0.9 V
